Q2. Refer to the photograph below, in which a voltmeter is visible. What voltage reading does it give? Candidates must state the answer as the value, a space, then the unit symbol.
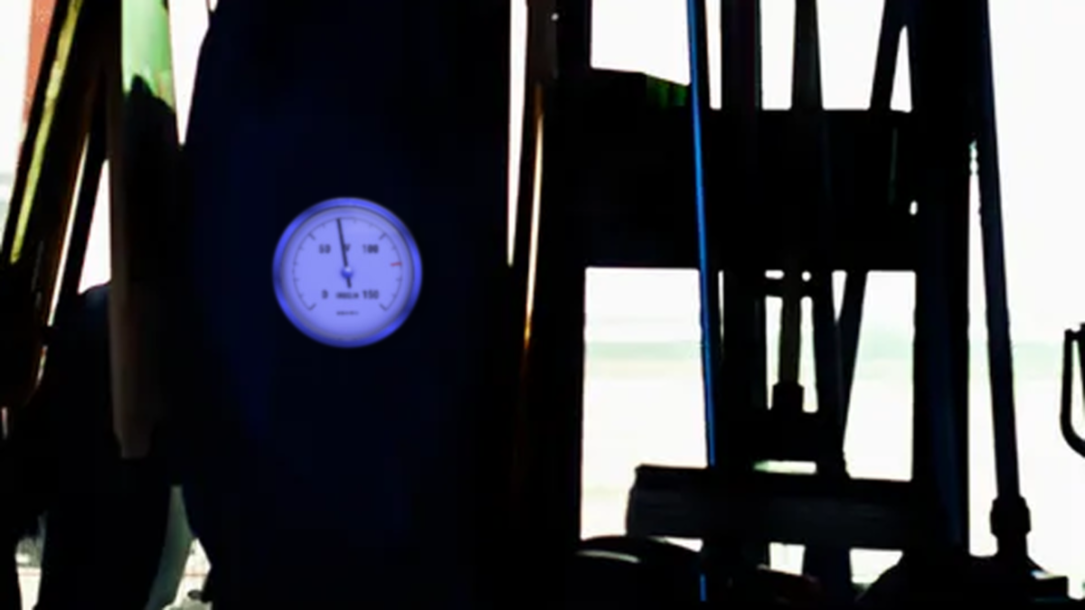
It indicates 70 V
